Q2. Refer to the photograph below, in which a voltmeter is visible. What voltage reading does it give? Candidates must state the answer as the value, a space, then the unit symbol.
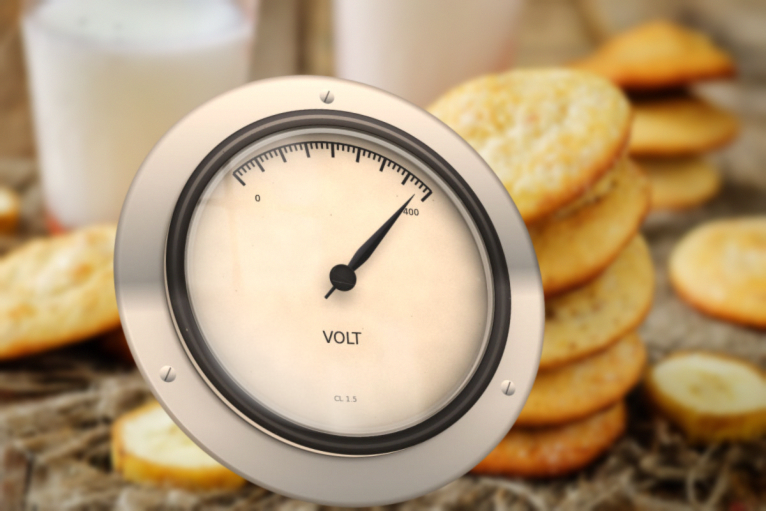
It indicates 380 V
